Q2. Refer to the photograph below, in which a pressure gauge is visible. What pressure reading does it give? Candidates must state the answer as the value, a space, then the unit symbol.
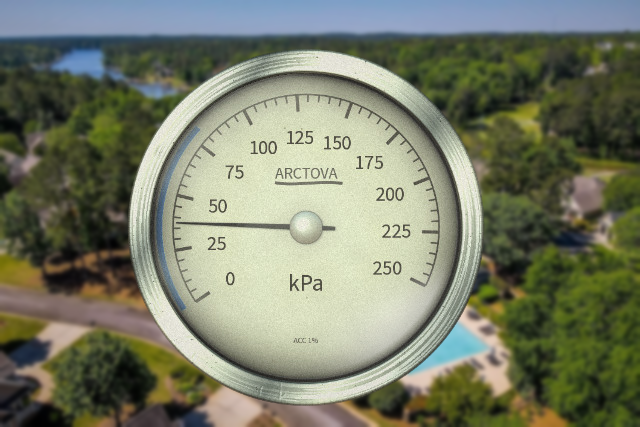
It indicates 37.5 kPa
